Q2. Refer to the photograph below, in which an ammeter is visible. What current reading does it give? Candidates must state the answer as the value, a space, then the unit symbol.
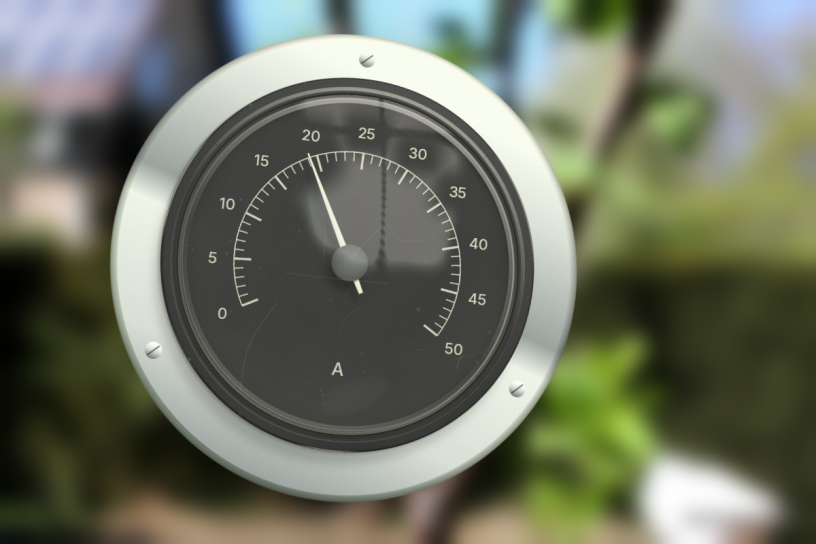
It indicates 19 A
